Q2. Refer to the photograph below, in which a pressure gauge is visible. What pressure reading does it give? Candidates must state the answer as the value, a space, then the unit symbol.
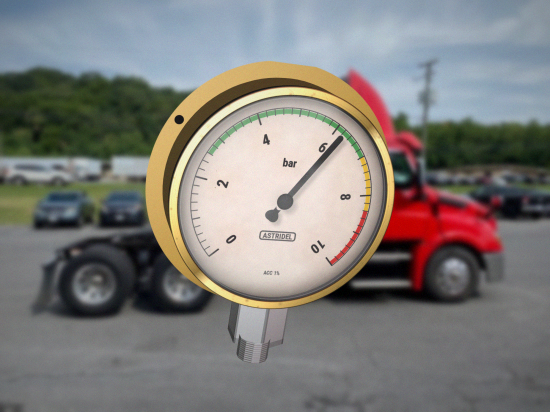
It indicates 6.2 bar
